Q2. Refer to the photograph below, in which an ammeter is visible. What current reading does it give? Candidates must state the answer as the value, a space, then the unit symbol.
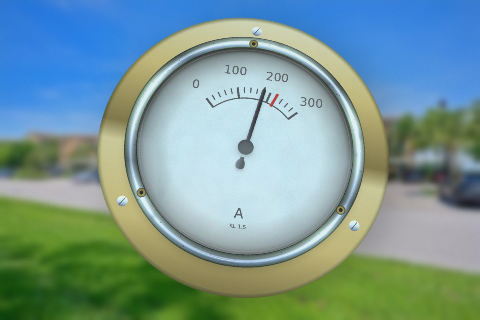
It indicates 180 A
